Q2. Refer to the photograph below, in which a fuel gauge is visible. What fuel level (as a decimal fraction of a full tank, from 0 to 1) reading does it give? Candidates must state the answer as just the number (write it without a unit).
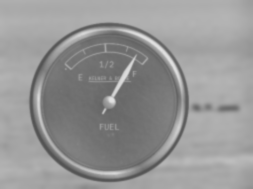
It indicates 0.875
